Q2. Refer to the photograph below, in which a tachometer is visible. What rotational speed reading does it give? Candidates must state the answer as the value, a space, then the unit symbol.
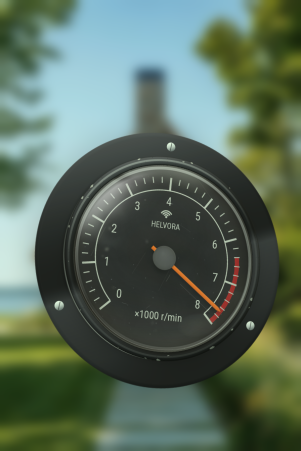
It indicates 7700 rpm
